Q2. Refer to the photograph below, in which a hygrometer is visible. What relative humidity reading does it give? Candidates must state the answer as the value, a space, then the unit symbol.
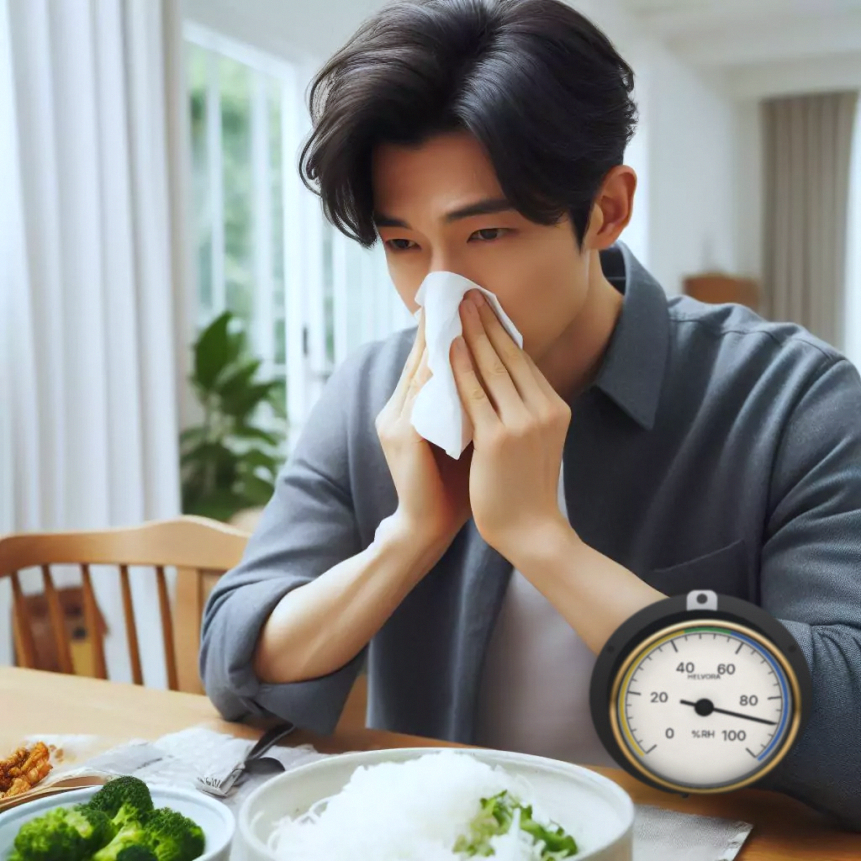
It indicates 88 %
